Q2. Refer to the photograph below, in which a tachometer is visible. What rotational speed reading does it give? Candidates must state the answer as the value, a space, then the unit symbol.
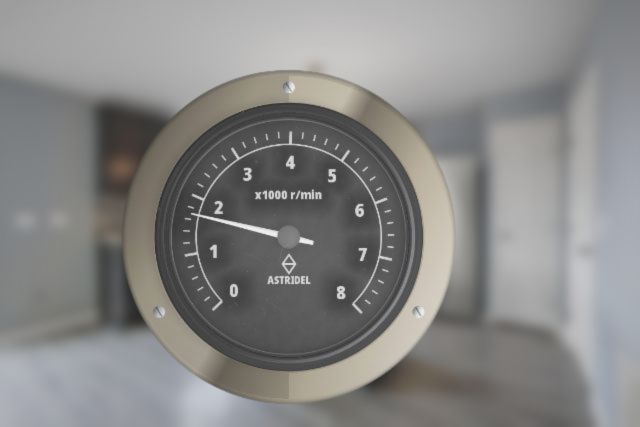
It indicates 1700 rpm
